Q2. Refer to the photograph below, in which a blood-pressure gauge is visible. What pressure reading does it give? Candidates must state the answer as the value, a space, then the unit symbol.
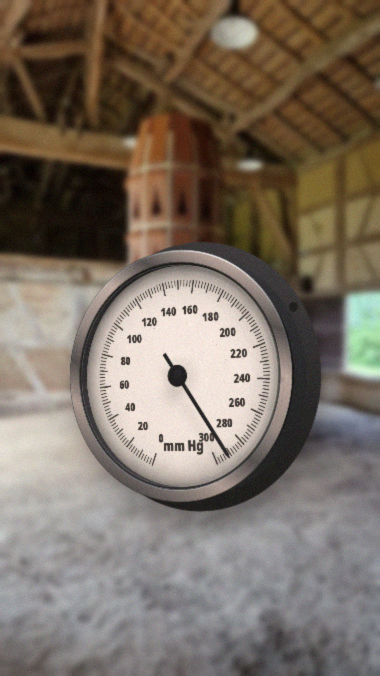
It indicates 290 mmHg
